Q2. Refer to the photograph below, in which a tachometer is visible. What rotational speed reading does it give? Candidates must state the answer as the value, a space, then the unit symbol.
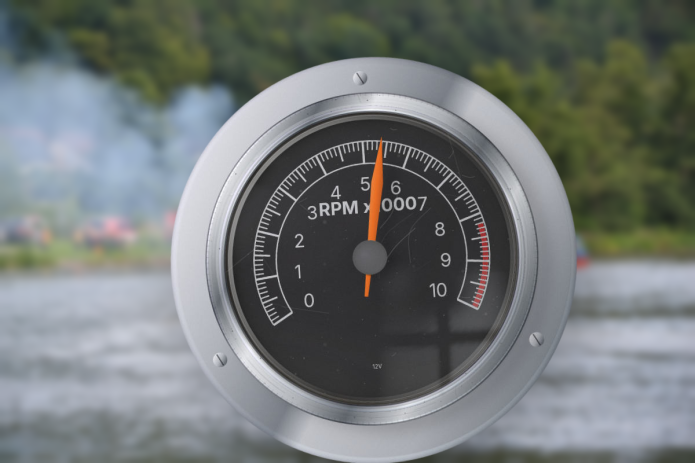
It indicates 5400 rpm
